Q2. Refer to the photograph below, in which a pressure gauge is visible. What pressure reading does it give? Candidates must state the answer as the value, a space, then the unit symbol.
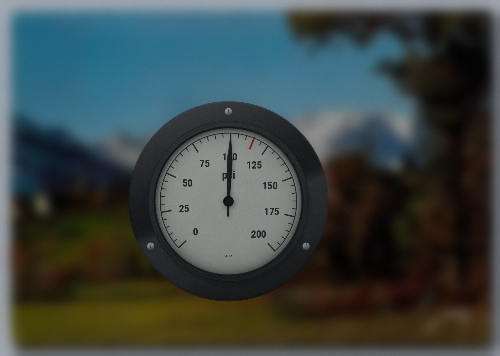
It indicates 100 psi
